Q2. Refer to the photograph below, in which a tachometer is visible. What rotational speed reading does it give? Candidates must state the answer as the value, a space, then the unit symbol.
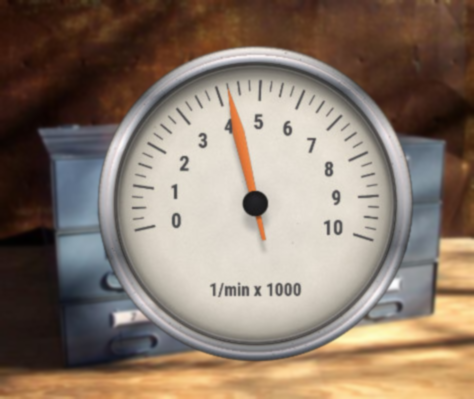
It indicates 4250 rpm
